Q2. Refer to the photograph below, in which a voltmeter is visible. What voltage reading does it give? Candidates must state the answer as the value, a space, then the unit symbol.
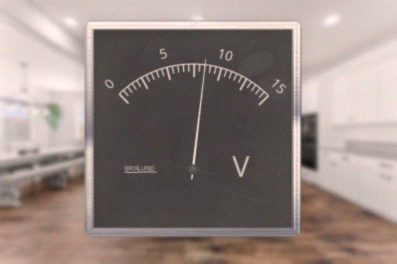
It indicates 8.5 V
